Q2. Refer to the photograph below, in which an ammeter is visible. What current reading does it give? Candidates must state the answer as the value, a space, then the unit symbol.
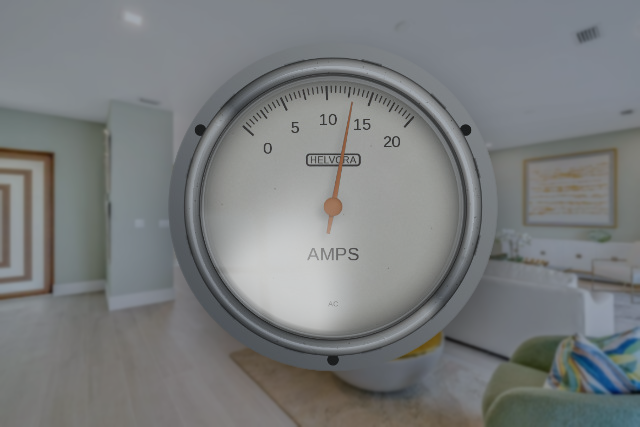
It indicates 13 A
